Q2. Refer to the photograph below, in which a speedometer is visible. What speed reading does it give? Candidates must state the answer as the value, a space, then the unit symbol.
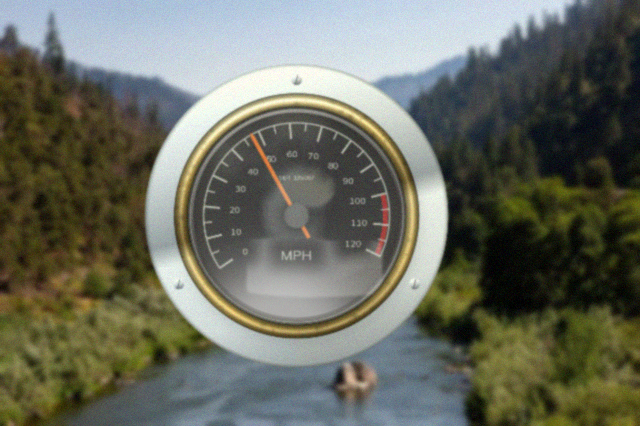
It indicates 47.5 mph
